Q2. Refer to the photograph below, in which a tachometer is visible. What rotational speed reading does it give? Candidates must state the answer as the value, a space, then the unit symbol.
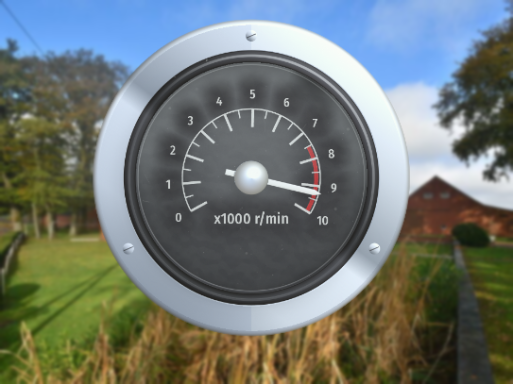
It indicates 9250 rpm
